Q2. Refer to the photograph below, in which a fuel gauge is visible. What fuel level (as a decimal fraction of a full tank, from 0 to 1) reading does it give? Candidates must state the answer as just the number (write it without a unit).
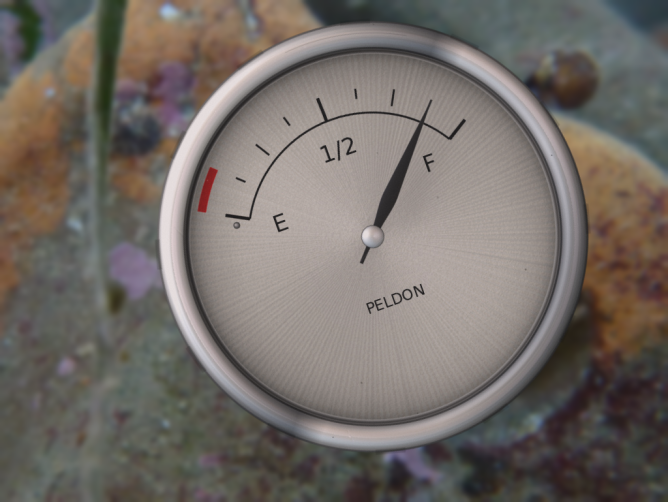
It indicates 0.875
